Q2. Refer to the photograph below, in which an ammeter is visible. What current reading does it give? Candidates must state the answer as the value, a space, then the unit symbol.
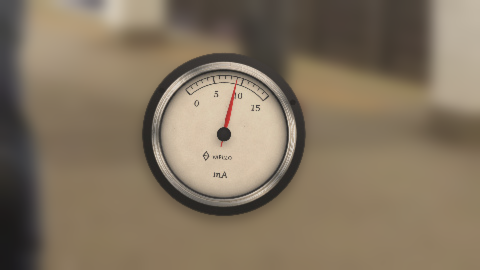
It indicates 9 mA
